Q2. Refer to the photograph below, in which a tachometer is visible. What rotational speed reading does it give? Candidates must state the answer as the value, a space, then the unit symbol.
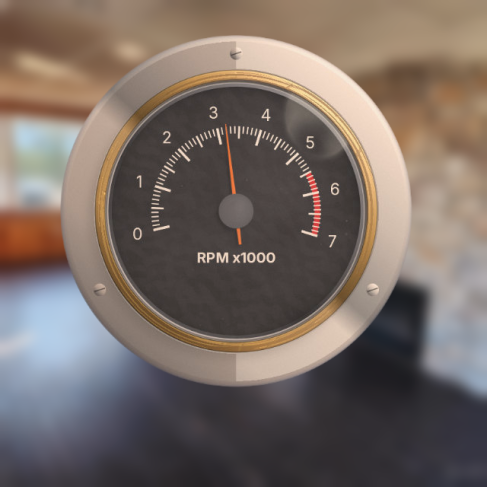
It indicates 3200 rpm
